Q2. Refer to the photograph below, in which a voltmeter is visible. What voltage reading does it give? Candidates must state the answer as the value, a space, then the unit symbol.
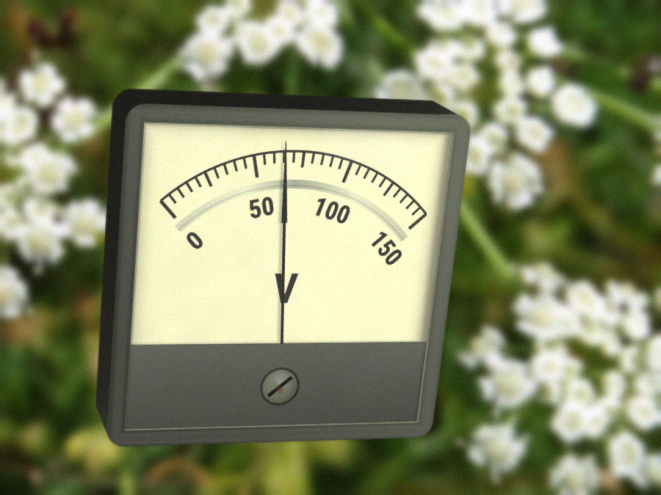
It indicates 65 V
